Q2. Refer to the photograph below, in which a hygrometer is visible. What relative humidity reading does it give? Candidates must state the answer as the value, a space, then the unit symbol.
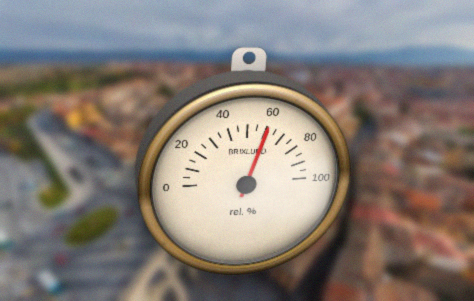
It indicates 60 %
